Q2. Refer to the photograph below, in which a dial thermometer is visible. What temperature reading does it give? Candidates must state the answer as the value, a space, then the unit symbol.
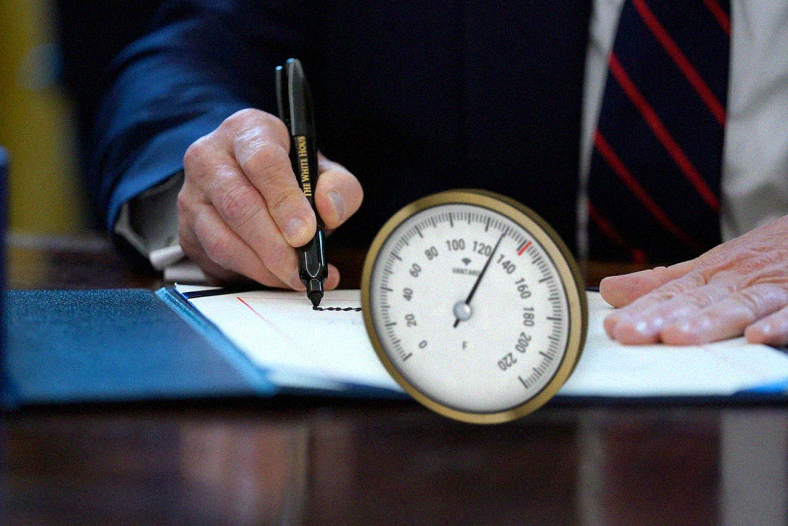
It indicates 130 °F
